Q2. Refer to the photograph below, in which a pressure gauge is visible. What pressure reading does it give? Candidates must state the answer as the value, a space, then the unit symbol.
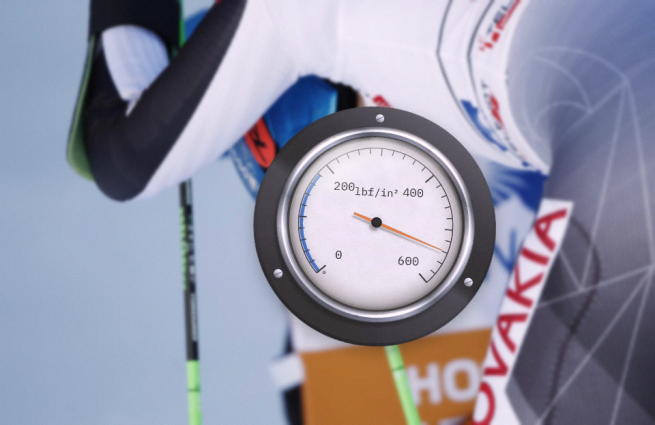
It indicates 540 psi
